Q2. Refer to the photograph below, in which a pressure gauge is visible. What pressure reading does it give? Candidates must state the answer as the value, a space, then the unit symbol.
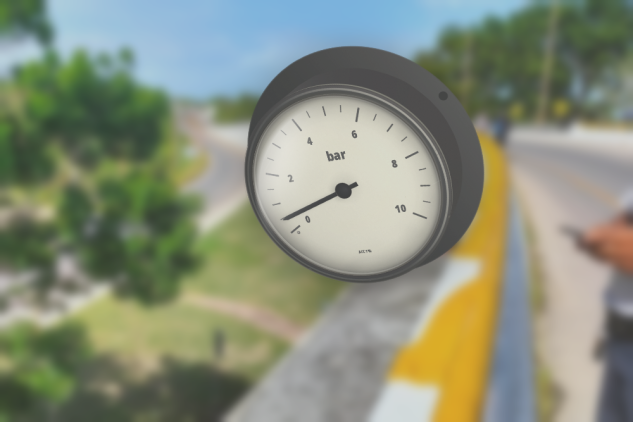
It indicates 0.5 bar
